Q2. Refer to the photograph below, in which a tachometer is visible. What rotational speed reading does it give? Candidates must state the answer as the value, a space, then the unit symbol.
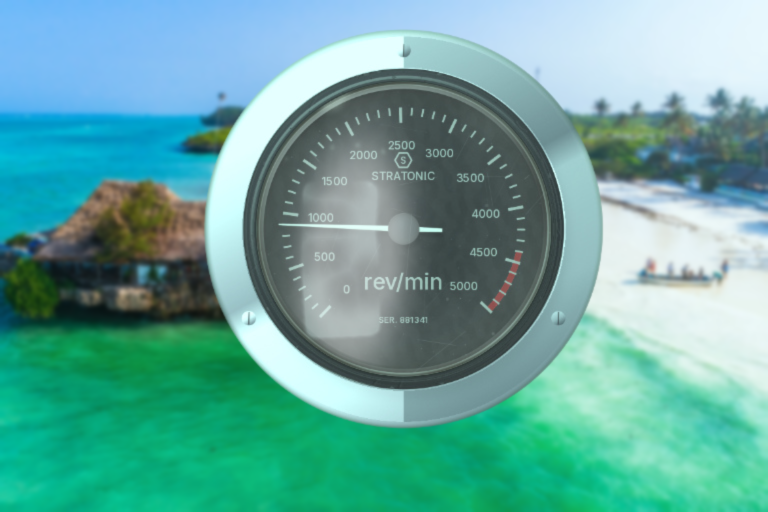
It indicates 900 rpm
